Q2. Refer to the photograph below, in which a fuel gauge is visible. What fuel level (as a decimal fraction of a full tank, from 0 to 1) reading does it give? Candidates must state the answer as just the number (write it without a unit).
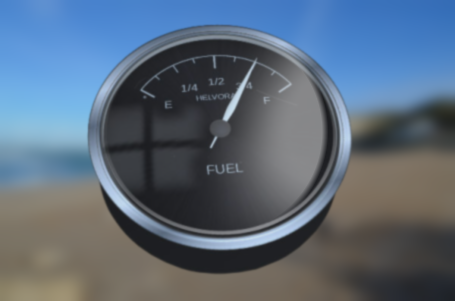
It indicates 0.75
